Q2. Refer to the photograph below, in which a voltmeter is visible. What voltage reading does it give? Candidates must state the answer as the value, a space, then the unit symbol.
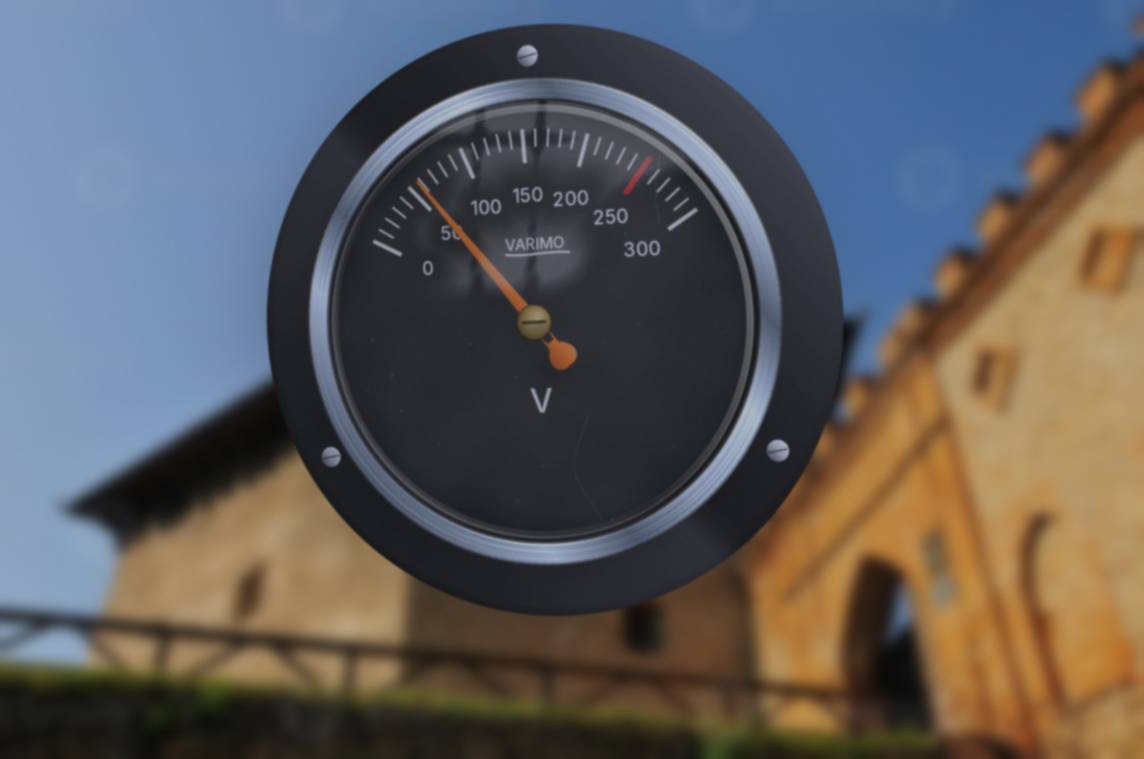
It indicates 60 V
